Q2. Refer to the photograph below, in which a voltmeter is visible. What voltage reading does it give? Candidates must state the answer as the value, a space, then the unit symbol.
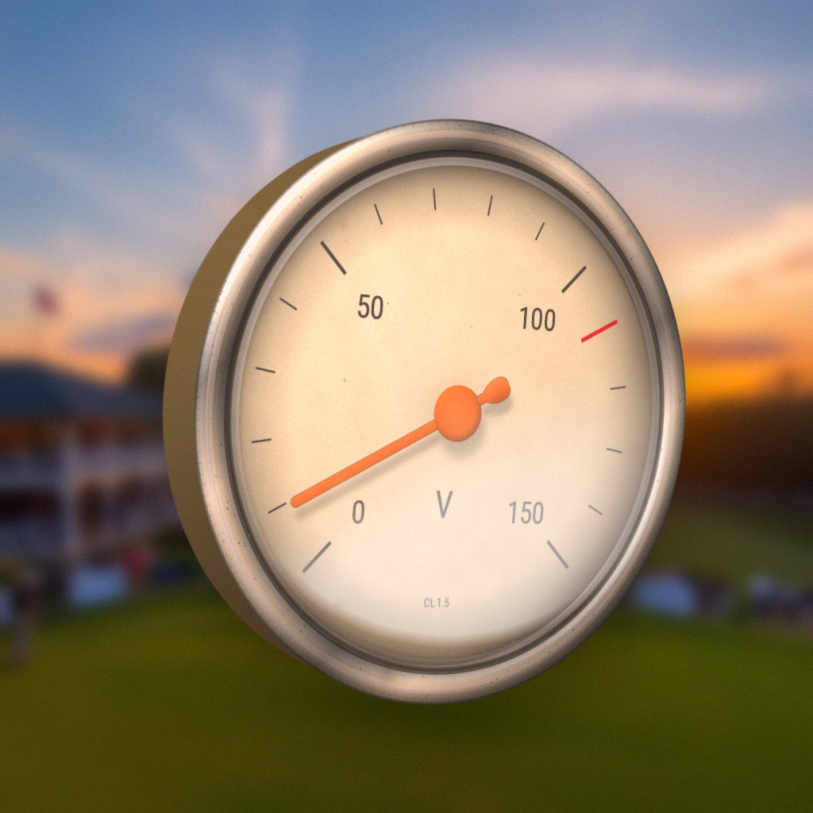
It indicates 10 V
